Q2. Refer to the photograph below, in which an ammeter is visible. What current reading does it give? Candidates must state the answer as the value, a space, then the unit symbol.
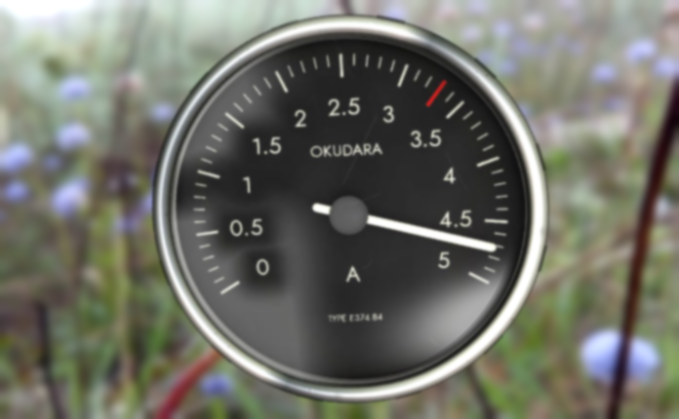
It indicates 4.7 A
